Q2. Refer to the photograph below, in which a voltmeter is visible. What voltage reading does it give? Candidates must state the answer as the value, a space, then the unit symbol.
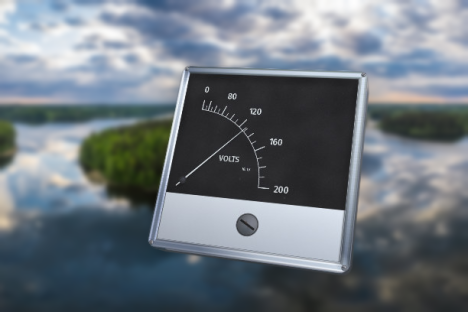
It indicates 130 V
